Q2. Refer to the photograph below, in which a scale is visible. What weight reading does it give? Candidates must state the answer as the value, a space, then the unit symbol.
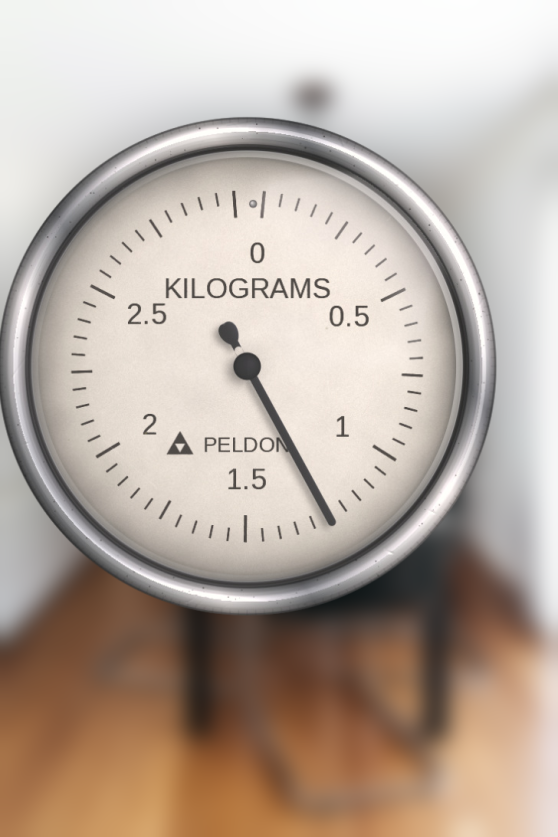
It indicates 1.25 kg
